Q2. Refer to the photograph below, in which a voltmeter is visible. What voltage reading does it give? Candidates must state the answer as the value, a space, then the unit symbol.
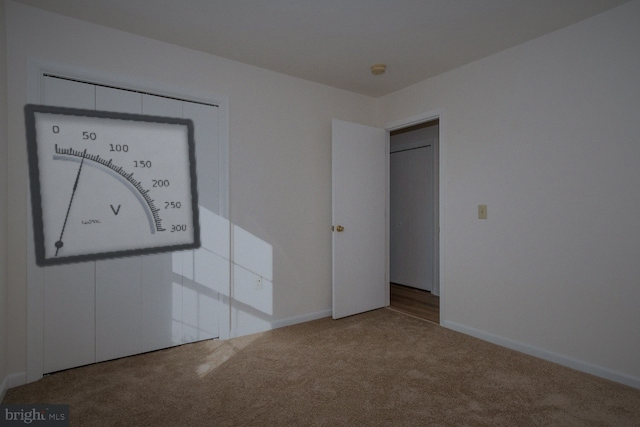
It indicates 50 V
